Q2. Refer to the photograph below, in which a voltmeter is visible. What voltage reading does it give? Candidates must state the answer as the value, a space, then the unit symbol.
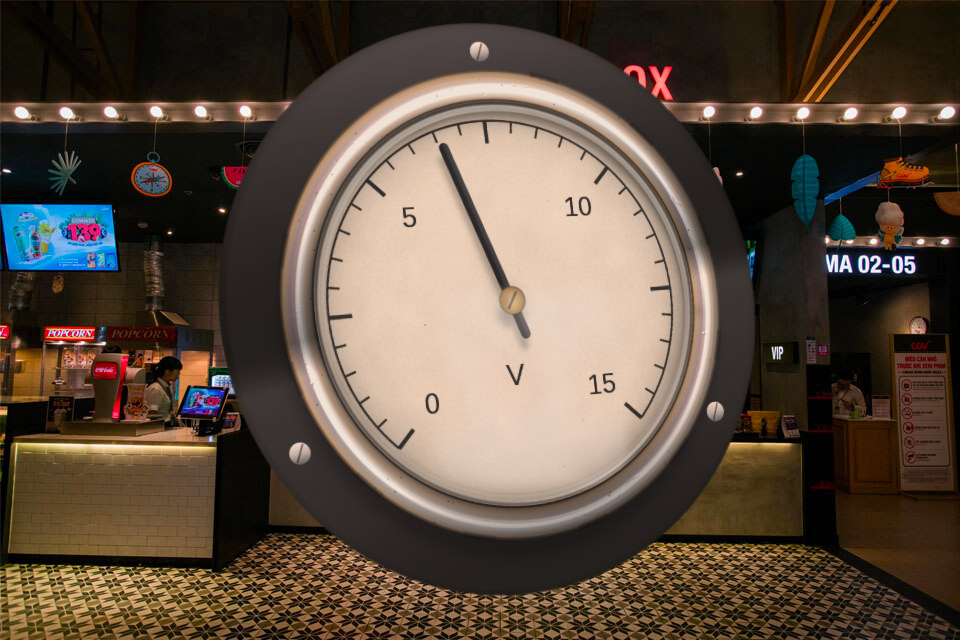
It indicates 6.5 V
